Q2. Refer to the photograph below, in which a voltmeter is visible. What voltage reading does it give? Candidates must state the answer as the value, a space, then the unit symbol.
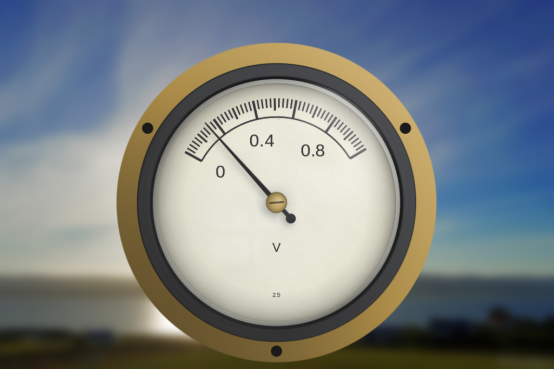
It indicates 0.16 V
